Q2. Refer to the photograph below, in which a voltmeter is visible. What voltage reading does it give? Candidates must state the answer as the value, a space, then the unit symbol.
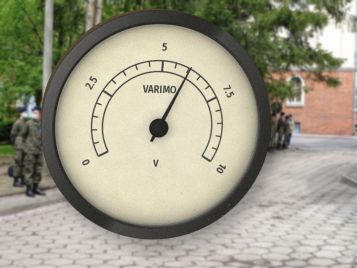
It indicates 6 V
